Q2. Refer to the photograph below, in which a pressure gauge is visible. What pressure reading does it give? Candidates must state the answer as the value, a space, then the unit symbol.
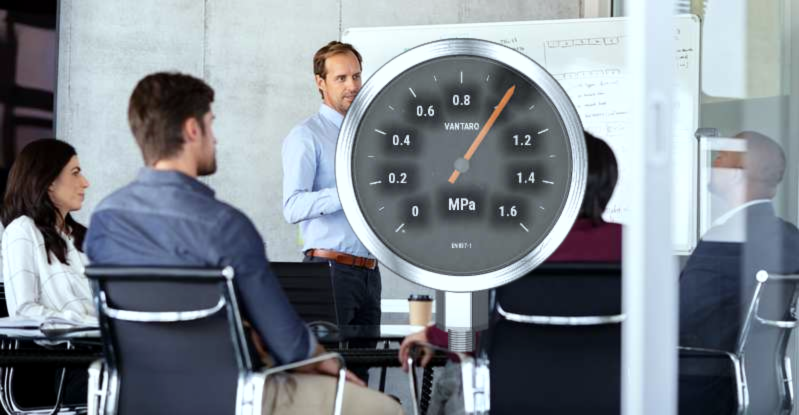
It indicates 1 MPa
